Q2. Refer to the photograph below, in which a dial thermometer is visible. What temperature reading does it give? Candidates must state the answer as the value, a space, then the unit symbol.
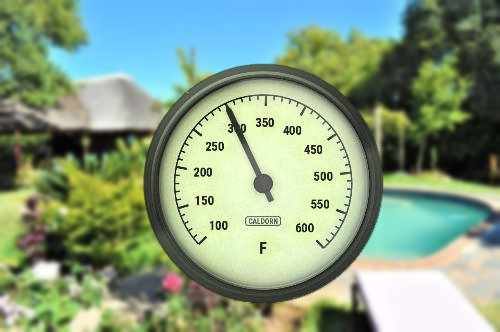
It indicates 300 °F
